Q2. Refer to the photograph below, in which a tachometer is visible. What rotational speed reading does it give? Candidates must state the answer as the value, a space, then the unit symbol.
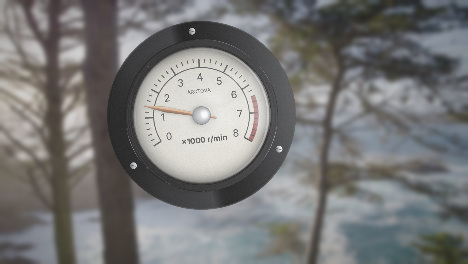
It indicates 1400 rpm
